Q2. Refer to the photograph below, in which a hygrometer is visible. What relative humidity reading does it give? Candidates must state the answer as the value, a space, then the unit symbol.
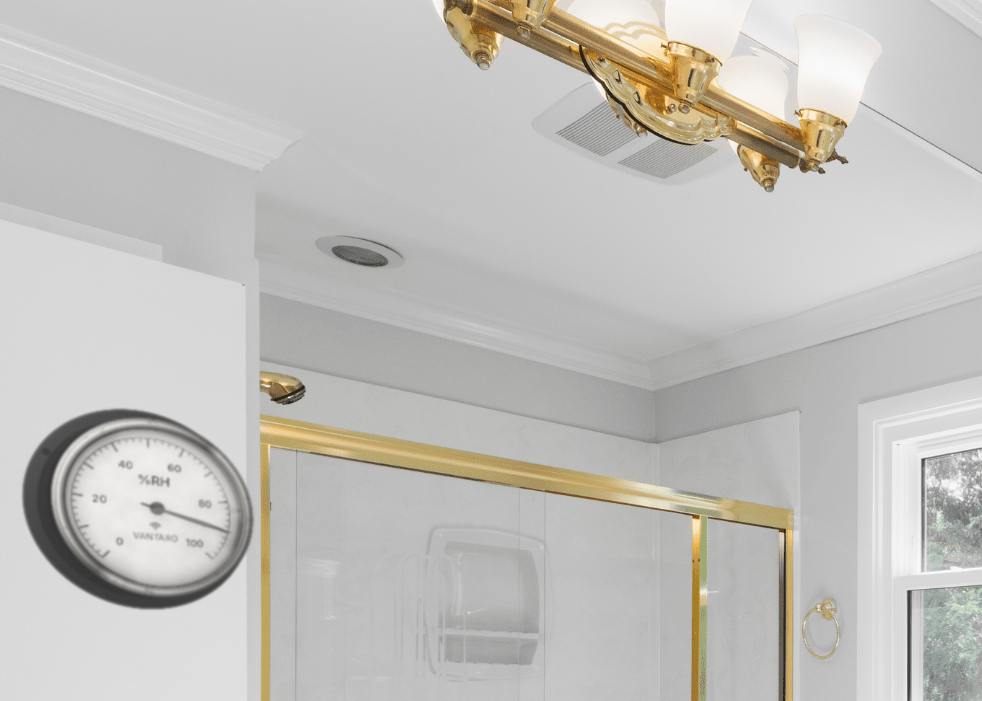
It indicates 90 %
